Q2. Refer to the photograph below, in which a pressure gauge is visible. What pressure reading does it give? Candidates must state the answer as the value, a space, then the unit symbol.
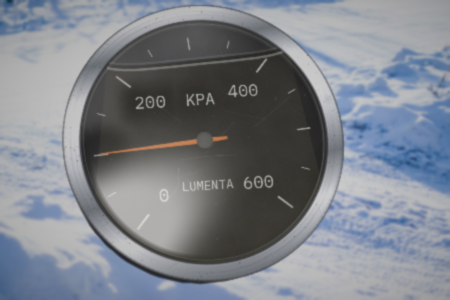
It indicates 100 kPa
